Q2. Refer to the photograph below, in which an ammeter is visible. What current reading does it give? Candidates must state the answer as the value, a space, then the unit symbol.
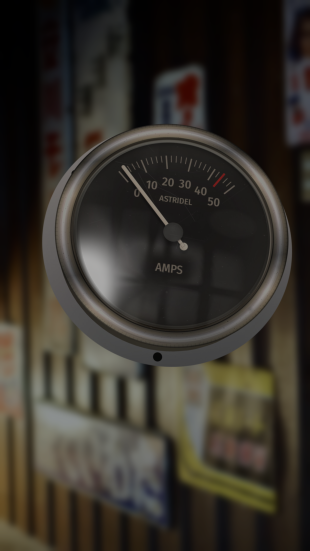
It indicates 2 A
